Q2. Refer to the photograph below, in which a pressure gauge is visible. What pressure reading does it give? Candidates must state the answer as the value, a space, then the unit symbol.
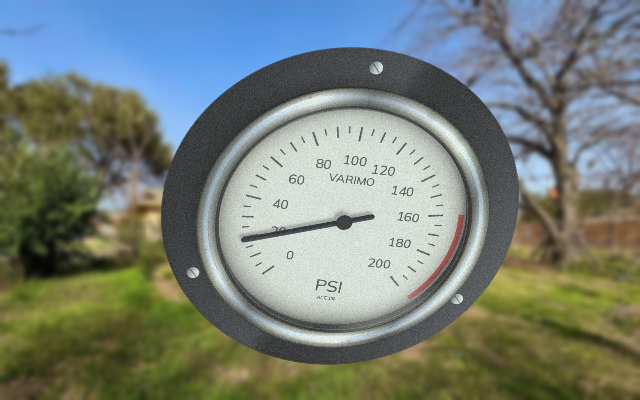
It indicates 20 psi
